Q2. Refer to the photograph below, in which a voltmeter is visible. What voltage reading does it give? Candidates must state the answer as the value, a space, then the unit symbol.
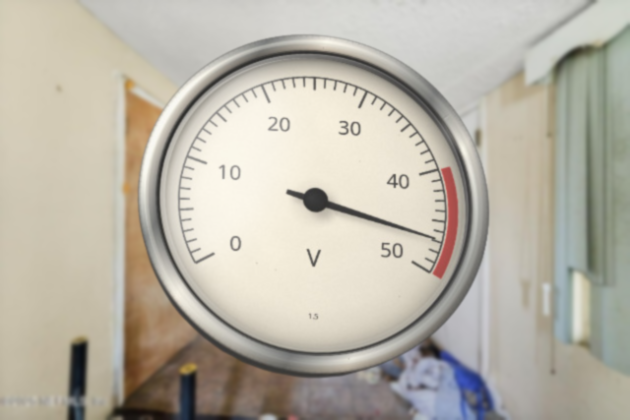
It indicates 47 V
